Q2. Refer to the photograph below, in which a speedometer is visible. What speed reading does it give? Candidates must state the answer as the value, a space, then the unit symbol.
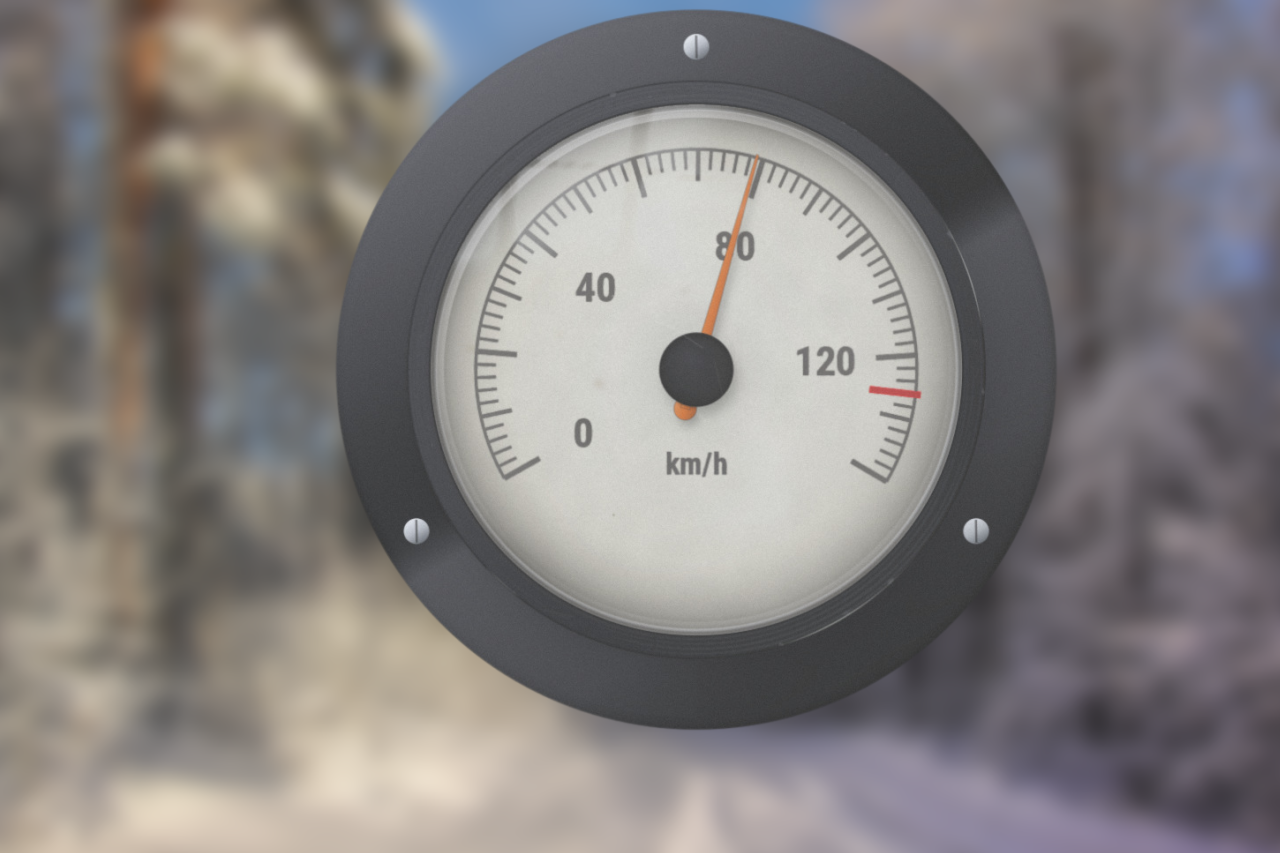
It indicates 79 km/h
